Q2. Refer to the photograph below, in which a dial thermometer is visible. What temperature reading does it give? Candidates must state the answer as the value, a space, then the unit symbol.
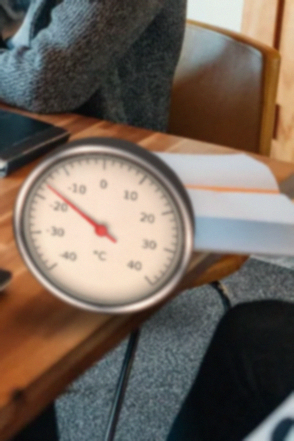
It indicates -16 °C
